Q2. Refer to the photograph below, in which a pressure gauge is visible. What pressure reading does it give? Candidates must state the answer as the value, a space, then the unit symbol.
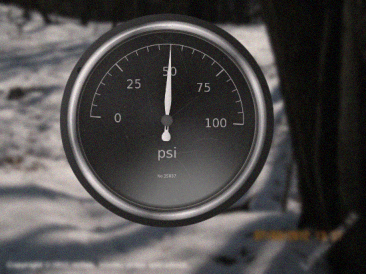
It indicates 50 psi
